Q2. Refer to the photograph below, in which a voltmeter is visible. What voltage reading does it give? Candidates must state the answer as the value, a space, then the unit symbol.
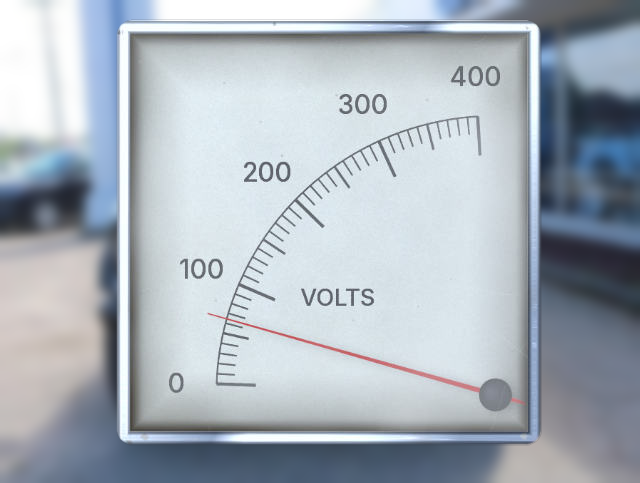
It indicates 65 V
